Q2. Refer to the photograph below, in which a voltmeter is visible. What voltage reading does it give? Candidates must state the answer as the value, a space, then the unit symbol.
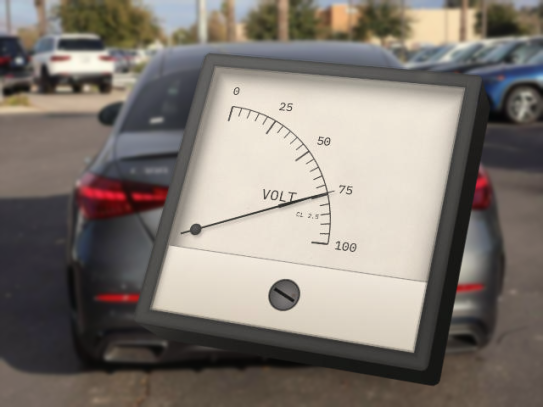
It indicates 75 V
